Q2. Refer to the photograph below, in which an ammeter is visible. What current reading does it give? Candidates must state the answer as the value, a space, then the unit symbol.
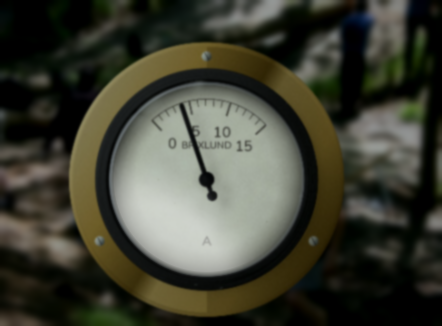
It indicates 4 A
